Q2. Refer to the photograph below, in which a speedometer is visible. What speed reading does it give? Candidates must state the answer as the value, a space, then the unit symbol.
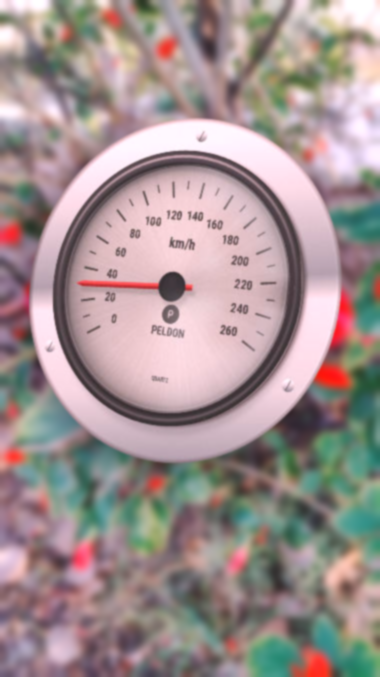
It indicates 30 km/h
